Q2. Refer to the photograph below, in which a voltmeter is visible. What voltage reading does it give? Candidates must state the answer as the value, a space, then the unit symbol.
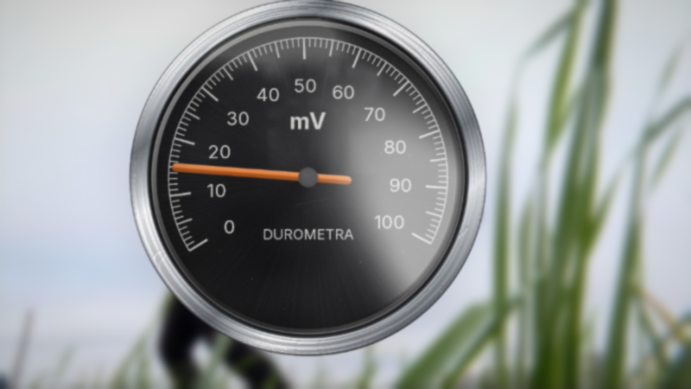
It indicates 15 mV
